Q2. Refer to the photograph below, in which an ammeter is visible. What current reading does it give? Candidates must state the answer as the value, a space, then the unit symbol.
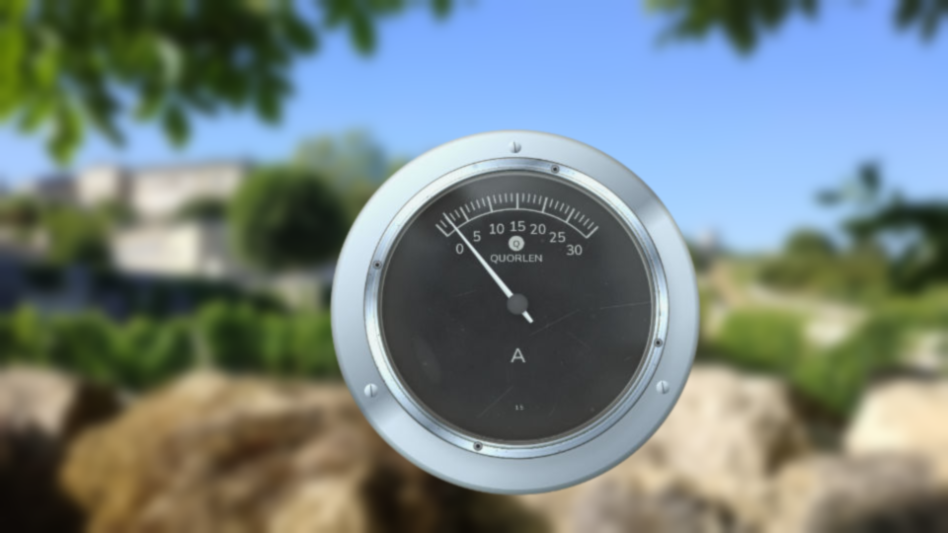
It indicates 2 A
